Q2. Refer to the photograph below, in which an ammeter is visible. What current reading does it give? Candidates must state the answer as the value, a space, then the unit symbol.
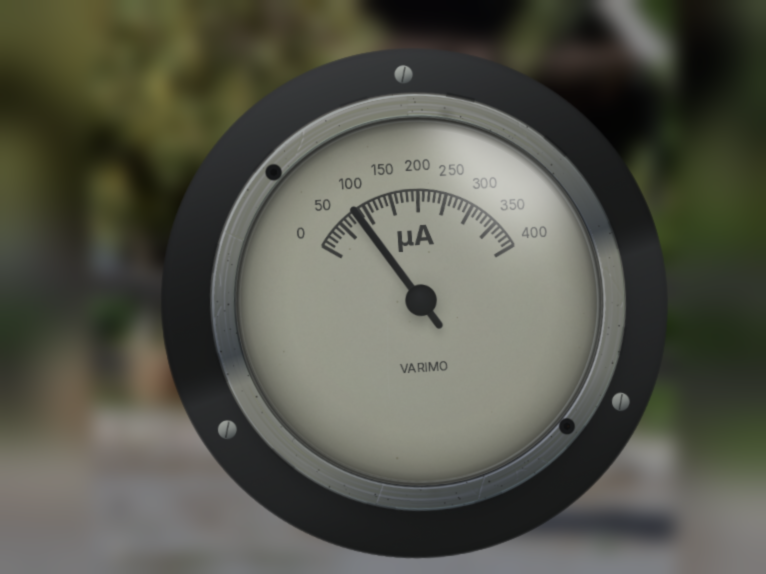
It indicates 80 µA
